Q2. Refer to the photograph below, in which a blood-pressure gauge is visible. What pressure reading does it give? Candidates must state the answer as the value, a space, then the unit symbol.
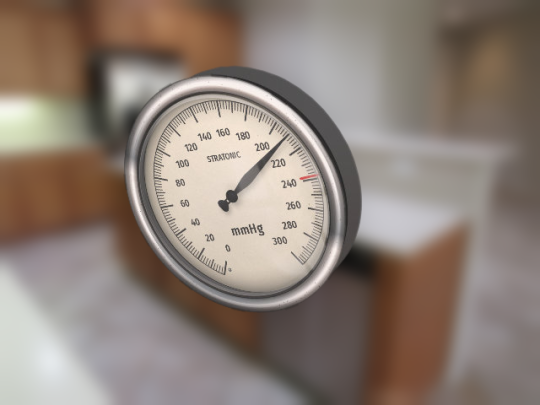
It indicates 210 mmHg
